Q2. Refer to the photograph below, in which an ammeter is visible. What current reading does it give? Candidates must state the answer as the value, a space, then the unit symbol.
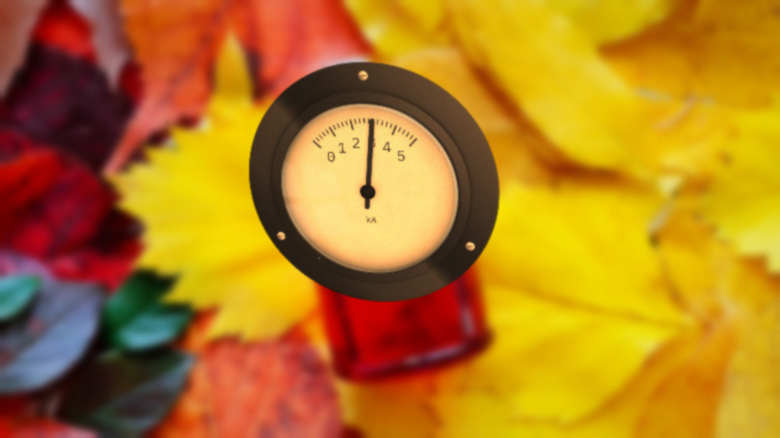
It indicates 3 kA
